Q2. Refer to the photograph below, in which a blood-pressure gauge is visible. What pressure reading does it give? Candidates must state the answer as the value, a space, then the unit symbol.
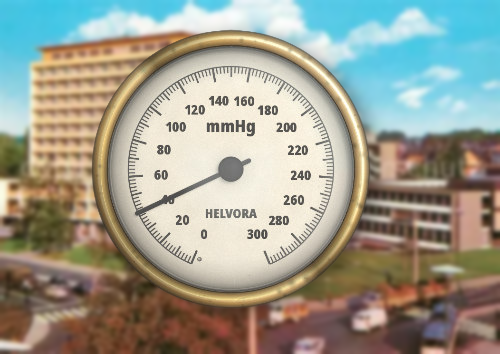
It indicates 40 mmHg
